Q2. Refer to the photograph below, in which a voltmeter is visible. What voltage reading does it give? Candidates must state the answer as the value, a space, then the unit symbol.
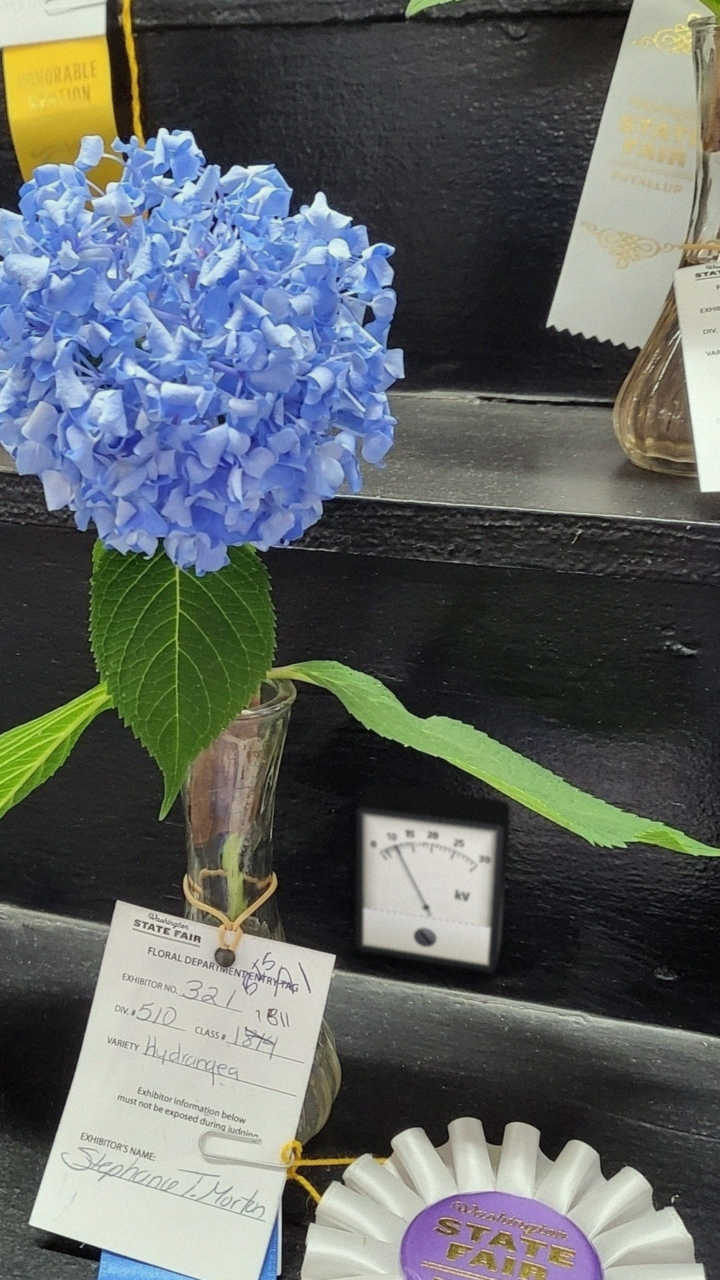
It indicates 10 kV
